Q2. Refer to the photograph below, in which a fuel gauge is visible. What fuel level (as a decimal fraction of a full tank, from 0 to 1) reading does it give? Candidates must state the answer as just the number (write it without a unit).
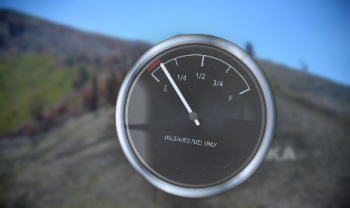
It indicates 0.125
